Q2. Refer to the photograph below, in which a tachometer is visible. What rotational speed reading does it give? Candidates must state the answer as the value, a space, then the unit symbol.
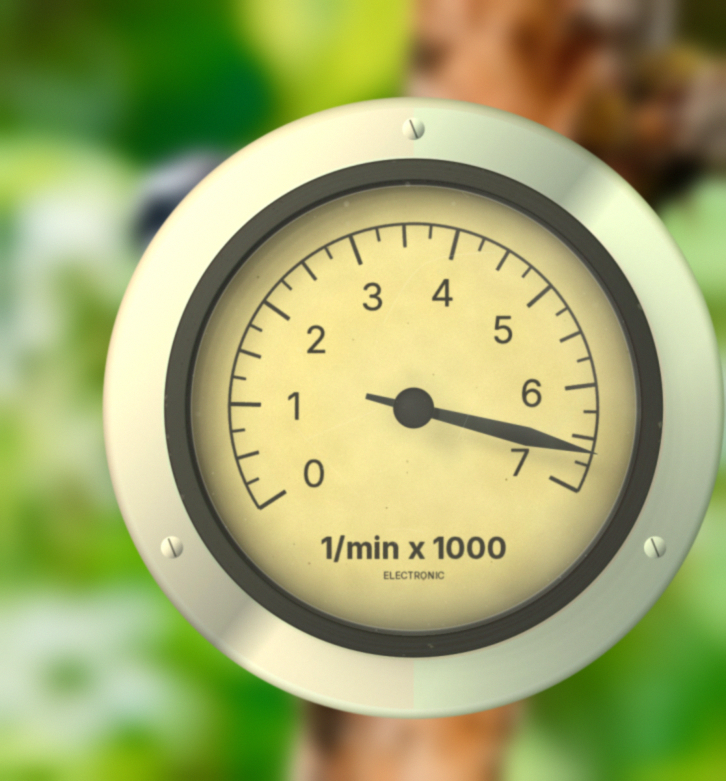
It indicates 6625 rpm
